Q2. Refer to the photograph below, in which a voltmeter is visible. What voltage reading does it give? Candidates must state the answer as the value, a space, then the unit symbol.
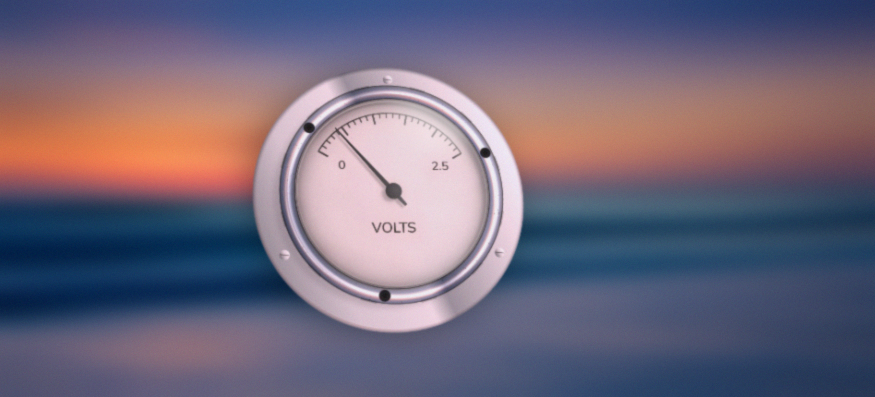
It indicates 0.4 V
